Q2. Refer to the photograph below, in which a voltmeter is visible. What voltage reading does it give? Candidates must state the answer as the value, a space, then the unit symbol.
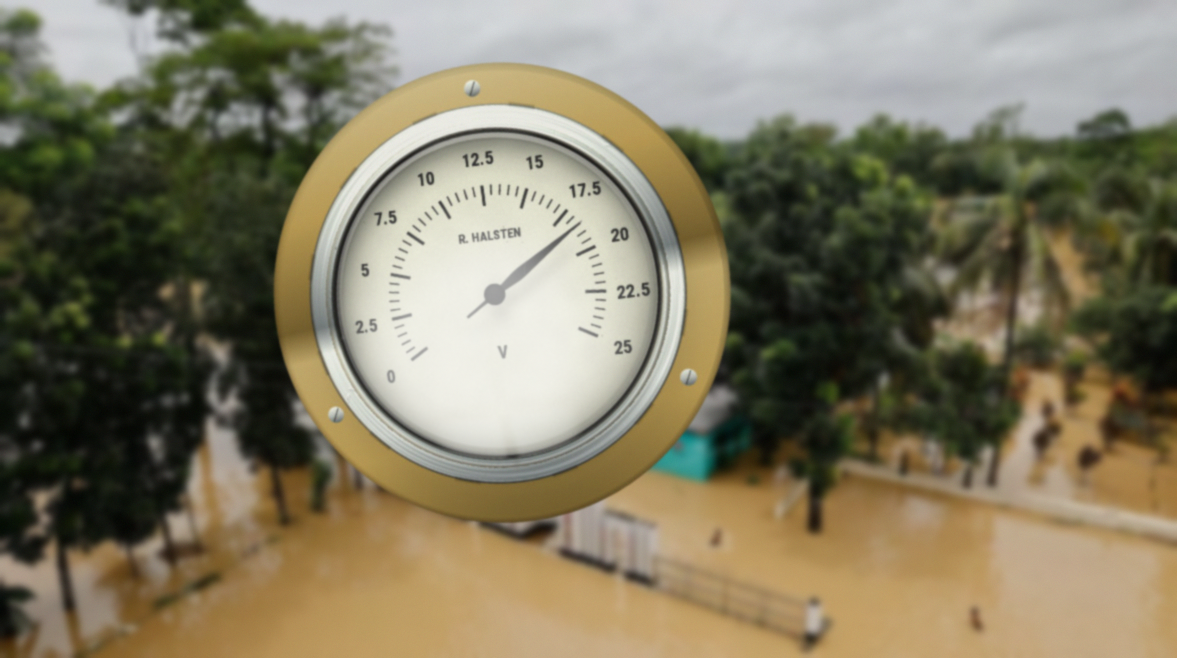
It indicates 18.5 V
